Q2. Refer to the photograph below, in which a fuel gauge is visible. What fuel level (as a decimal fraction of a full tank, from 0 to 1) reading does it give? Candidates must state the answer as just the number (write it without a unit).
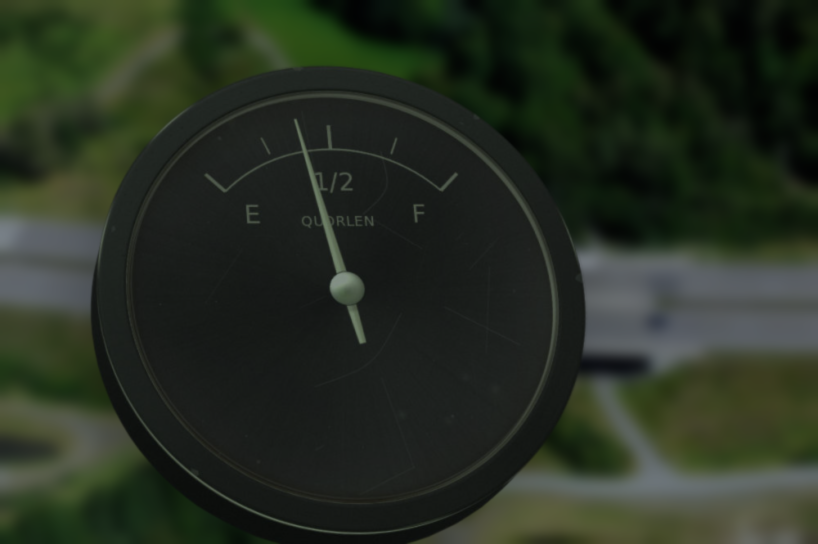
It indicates 0.375
